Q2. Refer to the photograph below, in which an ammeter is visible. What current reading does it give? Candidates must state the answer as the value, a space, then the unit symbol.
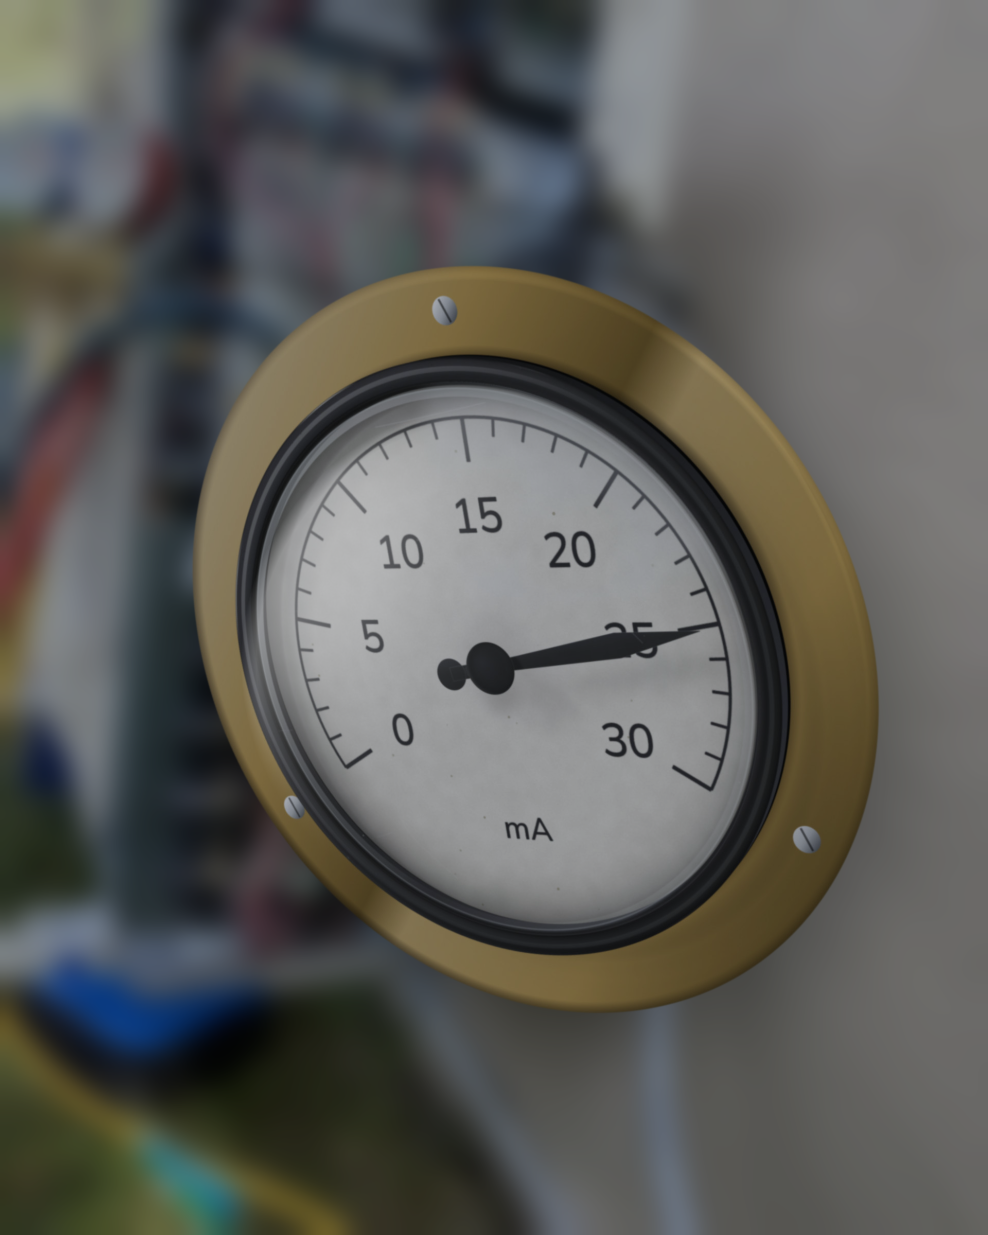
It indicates 25 mA
